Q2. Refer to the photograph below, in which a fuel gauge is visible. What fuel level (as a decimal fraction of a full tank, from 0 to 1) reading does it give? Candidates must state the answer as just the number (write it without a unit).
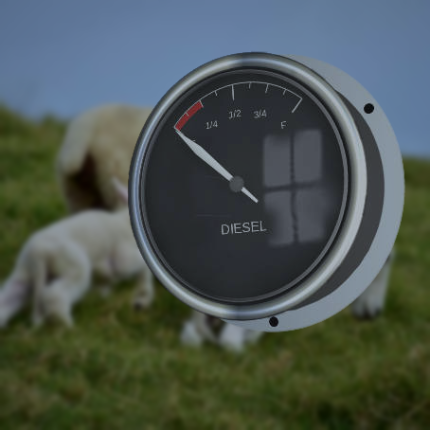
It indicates 0
